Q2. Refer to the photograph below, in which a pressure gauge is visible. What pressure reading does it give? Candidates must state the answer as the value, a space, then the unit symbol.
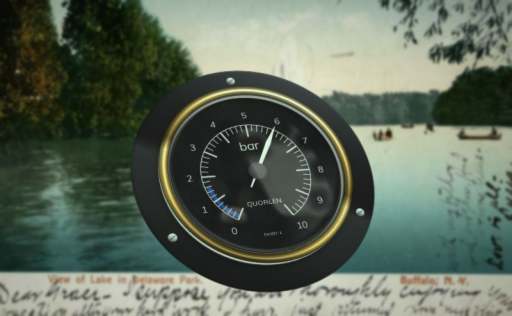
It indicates 6 bar
